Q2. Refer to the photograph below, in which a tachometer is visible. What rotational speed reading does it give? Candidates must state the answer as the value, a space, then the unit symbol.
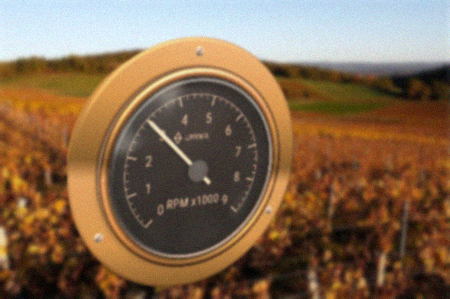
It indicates 3000 rpm
